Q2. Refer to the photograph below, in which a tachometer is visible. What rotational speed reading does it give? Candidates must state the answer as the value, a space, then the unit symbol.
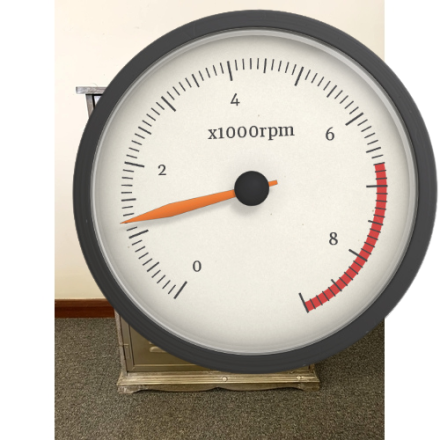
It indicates 1200 rpm
